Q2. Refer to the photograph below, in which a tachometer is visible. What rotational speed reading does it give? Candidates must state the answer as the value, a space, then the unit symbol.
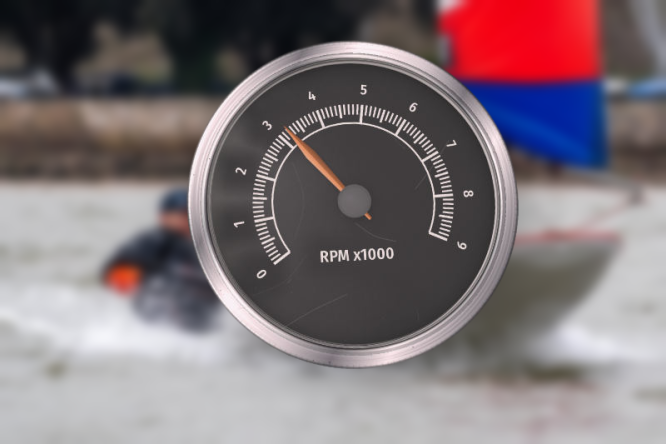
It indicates 3200 rpm
